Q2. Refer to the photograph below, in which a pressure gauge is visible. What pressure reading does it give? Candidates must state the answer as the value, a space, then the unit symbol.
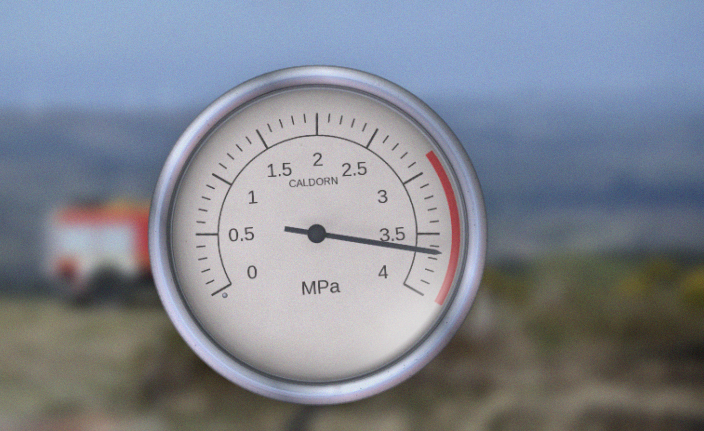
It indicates 3.65 MPa
